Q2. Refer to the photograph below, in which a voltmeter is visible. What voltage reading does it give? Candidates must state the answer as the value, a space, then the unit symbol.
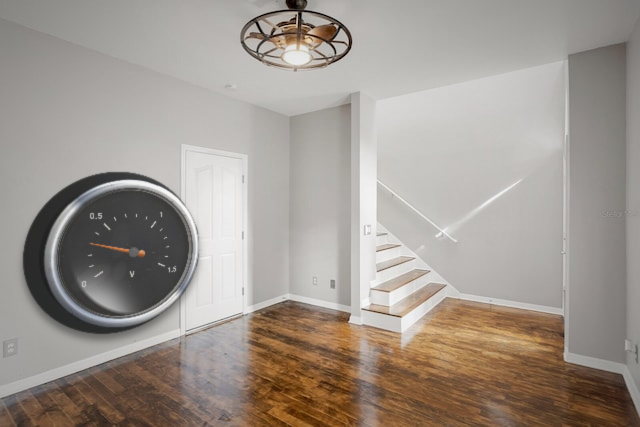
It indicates 0.3 V
